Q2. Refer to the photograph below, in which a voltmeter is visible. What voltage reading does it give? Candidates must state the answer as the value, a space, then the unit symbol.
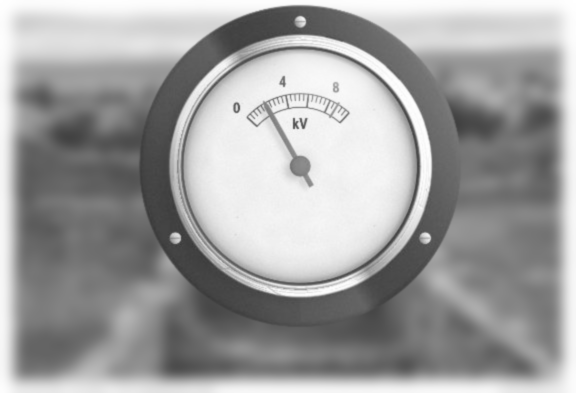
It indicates 2 kV
